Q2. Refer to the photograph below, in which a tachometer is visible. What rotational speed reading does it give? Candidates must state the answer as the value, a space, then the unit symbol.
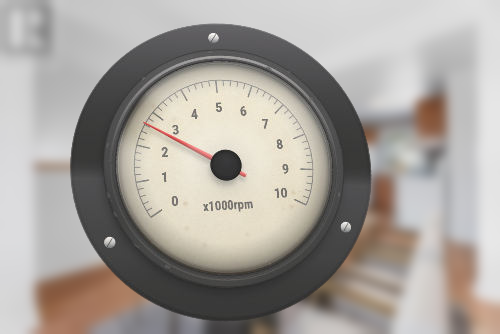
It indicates 2600 rpm
